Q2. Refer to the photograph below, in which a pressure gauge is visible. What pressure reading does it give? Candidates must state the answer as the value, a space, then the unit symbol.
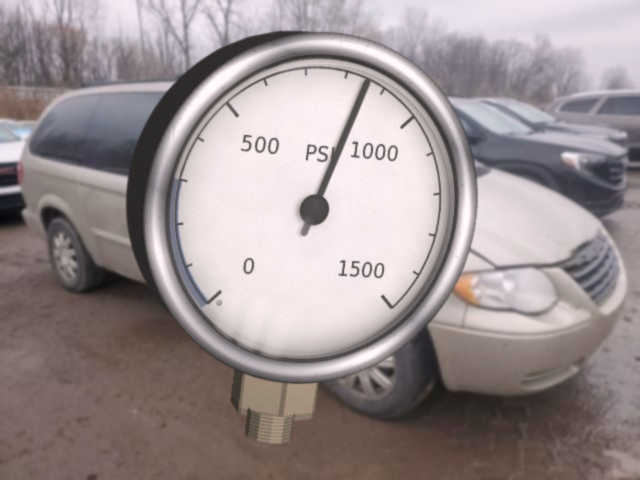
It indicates 850 psi
